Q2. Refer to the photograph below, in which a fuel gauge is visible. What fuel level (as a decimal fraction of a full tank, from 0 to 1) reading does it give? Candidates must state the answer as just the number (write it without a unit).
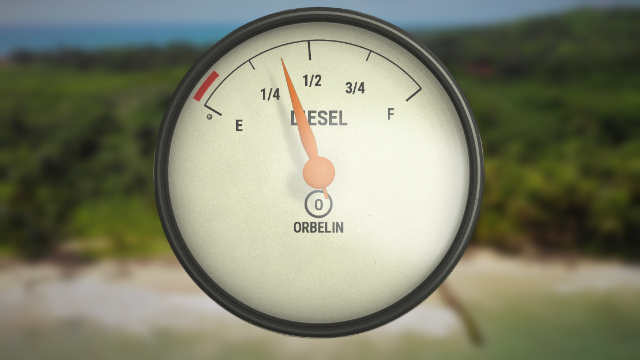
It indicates 0.375
